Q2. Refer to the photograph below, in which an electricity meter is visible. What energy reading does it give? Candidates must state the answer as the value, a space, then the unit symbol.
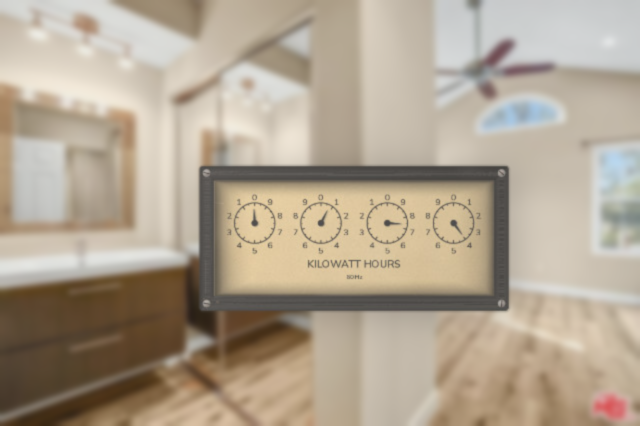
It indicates 74 kWh
